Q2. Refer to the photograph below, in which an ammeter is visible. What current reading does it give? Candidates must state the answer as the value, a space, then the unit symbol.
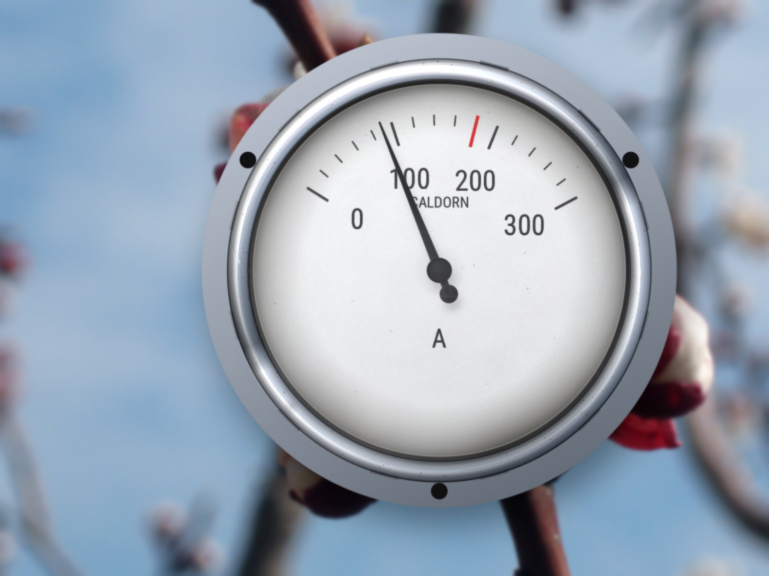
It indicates 90 A
